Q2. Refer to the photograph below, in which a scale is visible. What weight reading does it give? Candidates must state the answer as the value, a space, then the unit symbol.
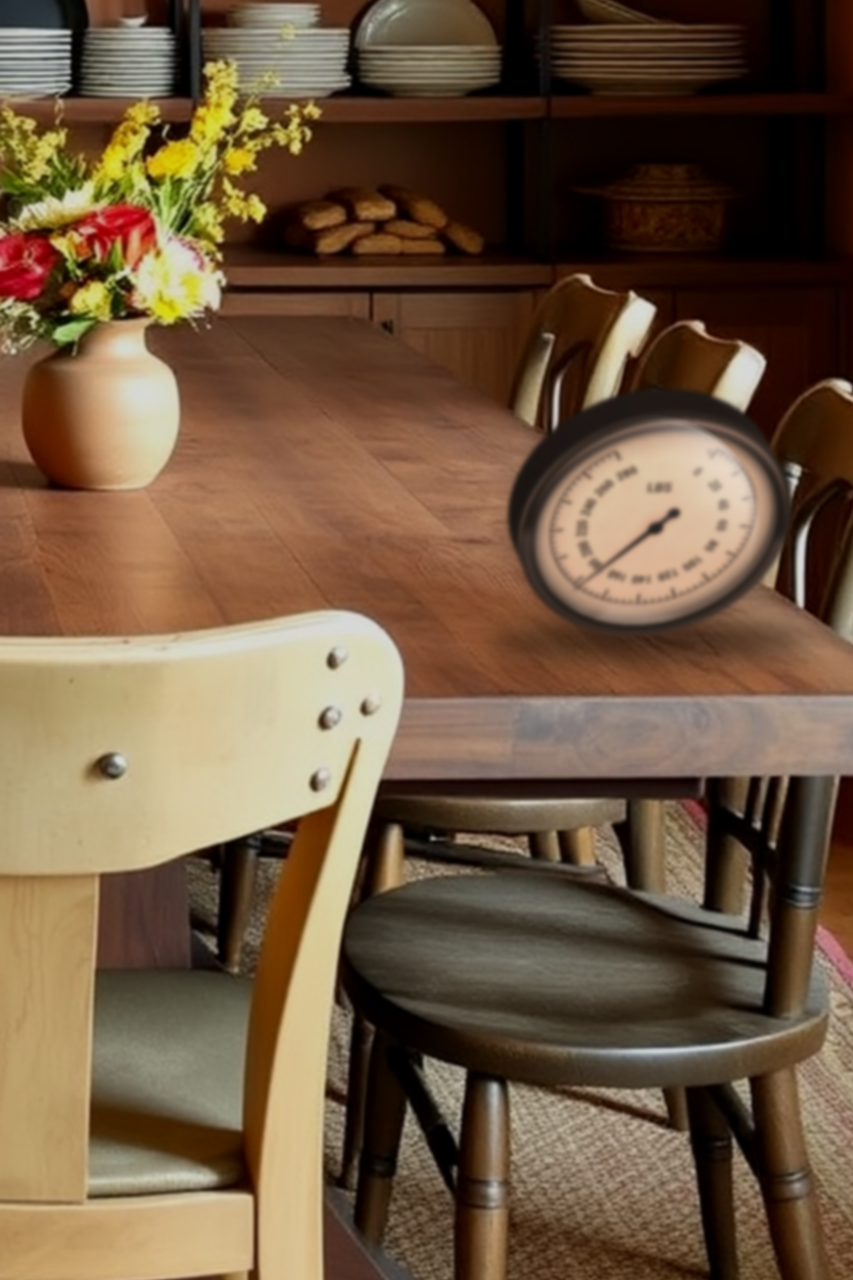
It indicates 180 lb
